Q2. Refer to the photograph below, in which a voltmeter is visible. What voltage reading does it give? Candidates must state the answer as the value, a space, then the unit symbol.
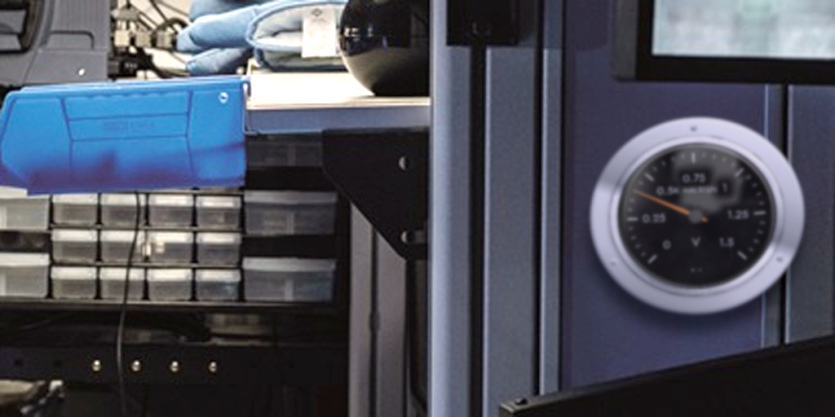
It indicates 0.4 V
